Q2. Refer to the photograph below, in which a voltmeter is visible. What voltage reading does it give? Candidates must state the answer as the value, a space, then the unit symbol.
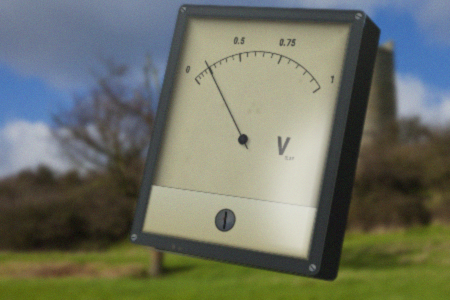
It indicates 0.25 V
